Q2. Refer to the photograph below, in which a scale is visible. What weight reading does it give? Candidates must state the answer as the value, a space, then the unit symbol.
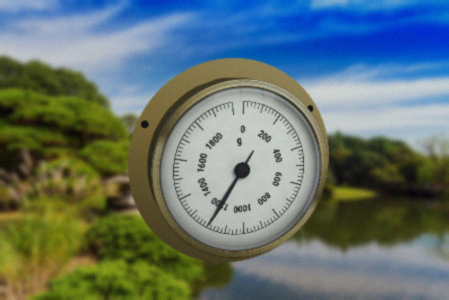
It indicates 1200 g
